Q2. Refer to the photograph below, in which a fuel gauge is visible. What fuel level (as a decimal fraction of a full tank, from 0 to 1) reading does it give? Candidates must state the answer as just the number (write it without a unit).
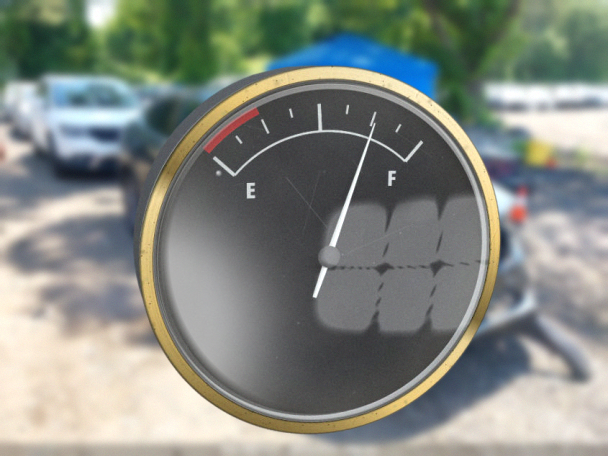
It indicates 0.75
